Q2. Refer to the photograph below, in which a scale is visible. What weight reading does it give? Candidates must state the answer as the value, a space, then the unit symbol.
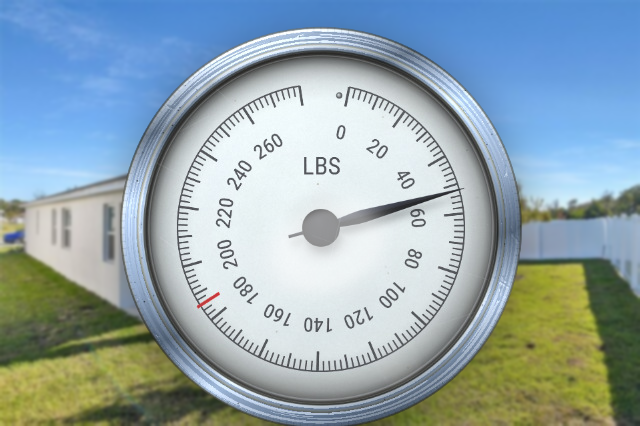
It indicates 52 lb
